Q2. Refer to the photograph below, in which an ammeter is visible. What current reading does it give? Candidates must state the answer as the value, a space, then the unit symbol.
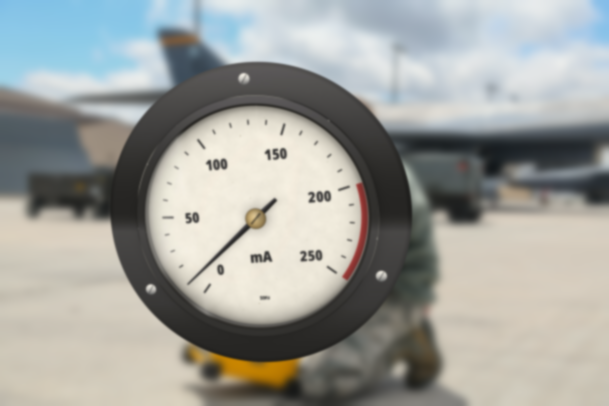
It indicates 10 mA
